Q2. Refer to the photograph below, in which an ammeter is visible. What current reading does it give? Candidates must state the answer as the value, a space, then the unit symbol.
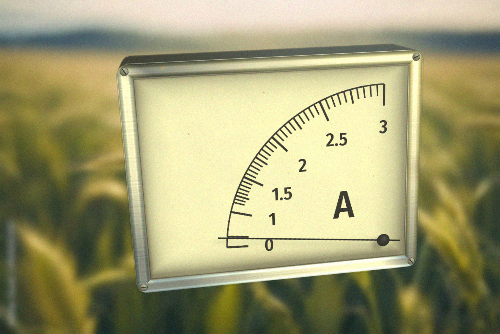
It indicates 0.5 A
